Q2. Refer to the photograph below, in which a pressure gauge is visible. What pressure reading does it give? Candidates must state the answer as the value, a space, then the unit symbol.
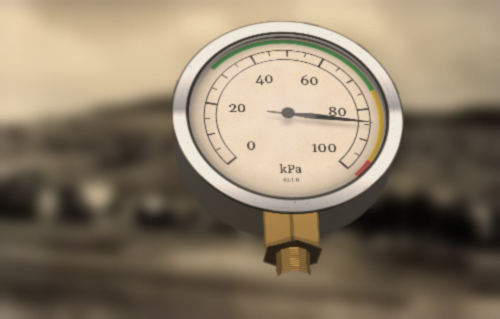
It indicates 85 kPa
